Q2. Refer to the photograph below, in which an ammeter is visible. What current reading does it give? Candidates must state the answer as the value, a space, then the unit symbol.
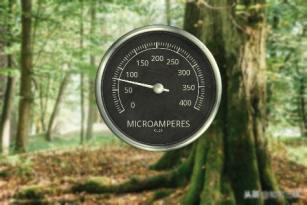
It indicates 75 µA
